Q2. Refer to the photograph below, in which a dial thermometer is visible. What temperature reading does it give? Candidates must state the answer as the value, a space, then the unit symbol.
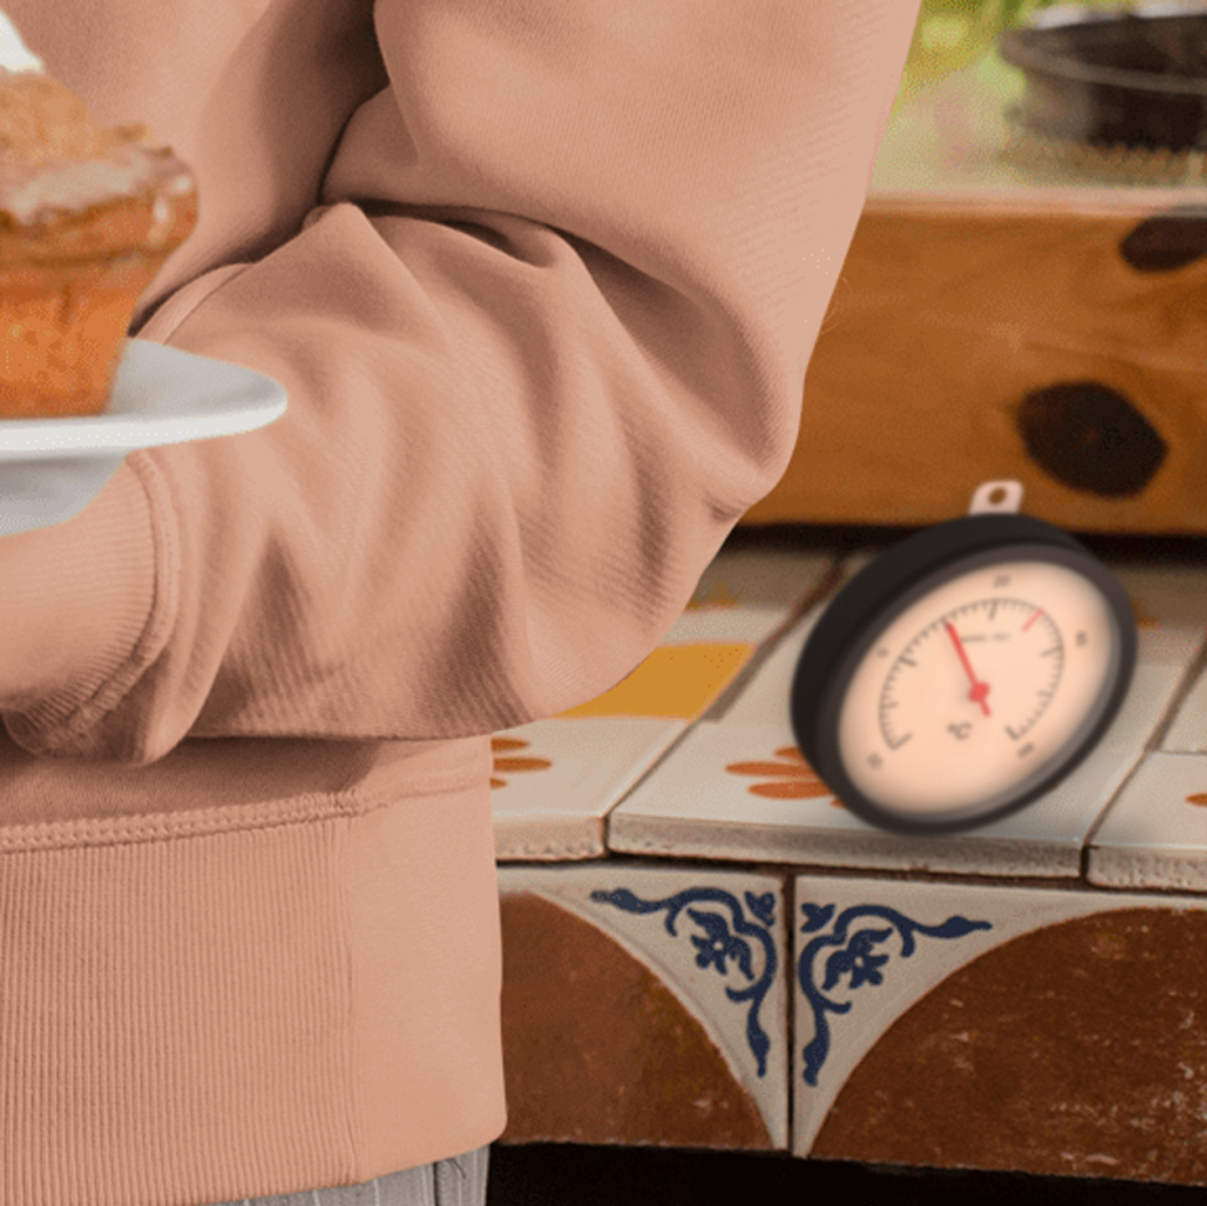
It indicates 10 °C
